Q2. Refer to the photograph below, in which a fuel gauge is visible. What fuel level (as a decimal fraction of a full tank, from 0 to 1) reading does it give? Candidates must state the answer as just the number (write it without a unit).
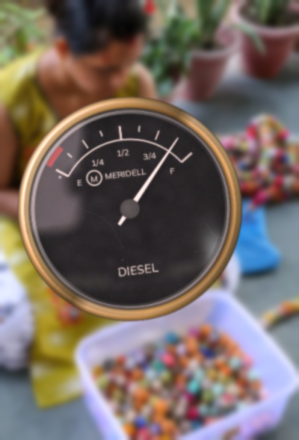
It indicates 0.875
